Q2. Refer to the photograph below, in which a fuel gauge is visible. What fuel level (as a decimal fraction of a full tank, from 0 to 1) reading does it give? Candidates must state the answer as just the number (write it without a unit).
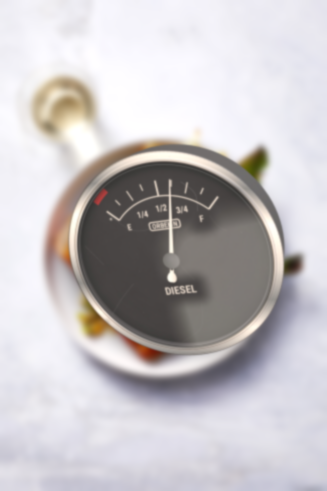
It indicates 0.625
